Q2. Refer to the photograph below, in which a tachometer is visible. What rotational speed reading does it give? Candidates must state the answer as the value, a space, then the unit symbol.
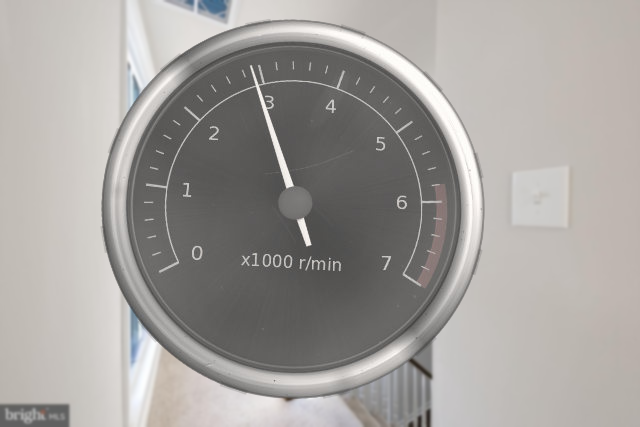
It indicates 2900 rpm
